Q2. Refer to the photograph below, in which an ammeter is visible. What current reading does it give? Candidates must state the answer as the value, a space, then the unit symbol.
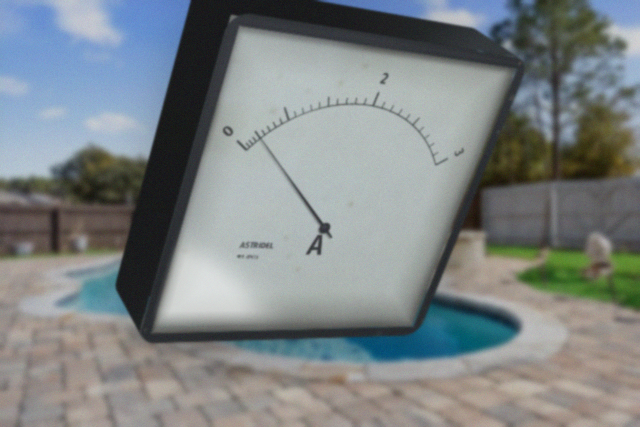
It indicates 0.5 A
